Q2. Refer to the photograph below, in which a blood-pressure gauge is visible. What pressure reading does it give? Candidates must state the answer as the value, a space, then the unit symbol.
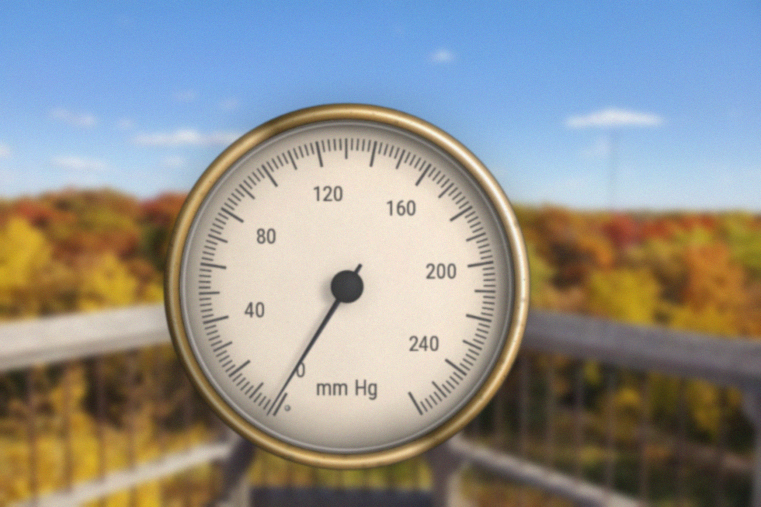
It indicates 2 mmHg
